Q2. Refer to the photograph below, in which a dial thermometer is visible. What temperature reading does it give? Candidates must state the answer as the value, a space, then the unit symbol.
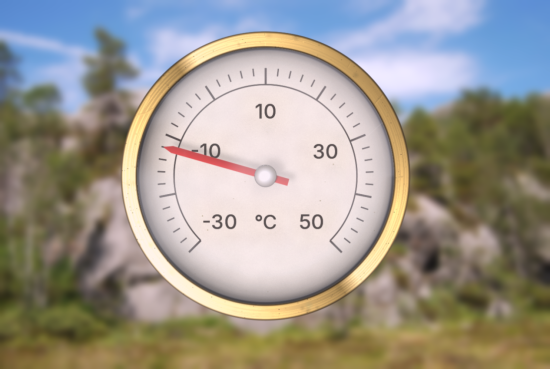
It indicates -12 °C
